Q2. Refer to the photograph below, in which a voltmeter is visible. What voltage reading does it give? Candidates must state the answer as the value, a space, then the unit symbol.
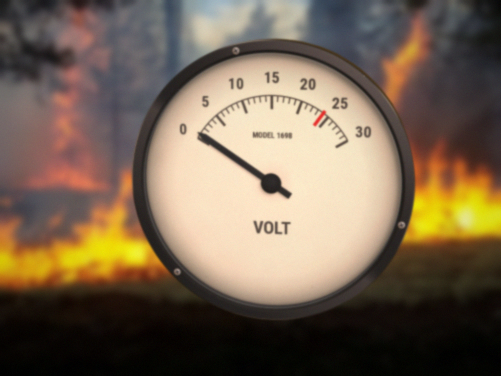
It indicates 1 V
